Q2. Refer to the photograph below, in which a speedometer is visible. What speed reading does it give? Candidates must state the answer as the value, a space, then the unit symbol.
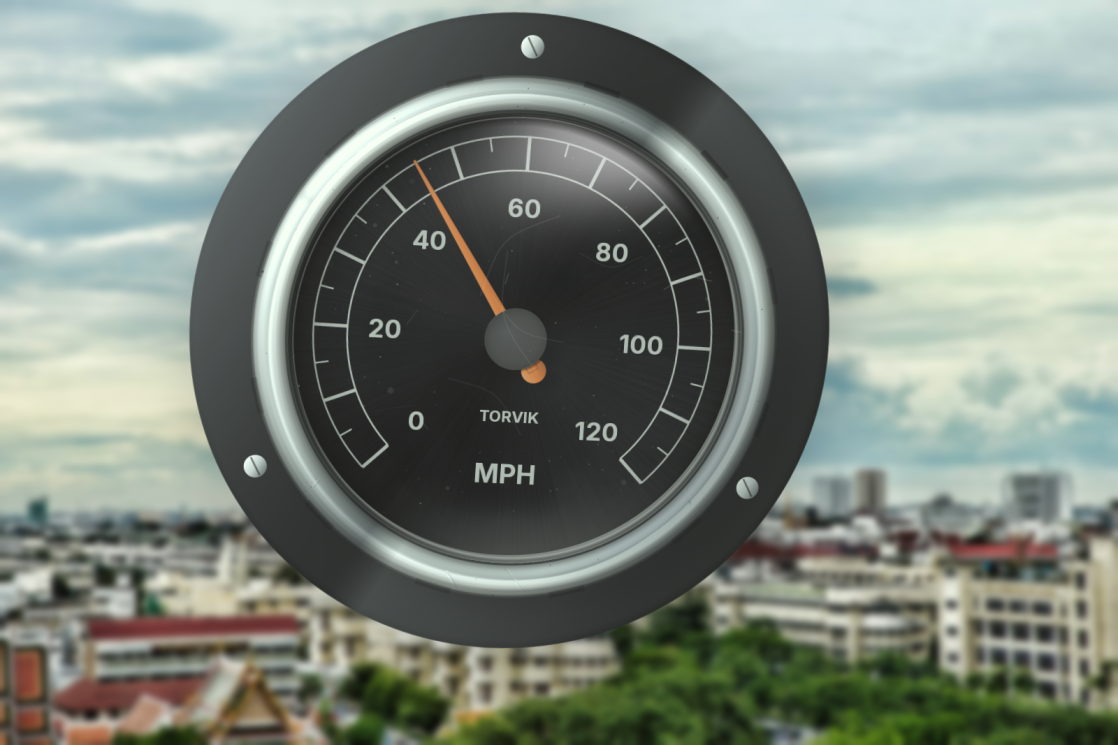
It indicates 45 mph
